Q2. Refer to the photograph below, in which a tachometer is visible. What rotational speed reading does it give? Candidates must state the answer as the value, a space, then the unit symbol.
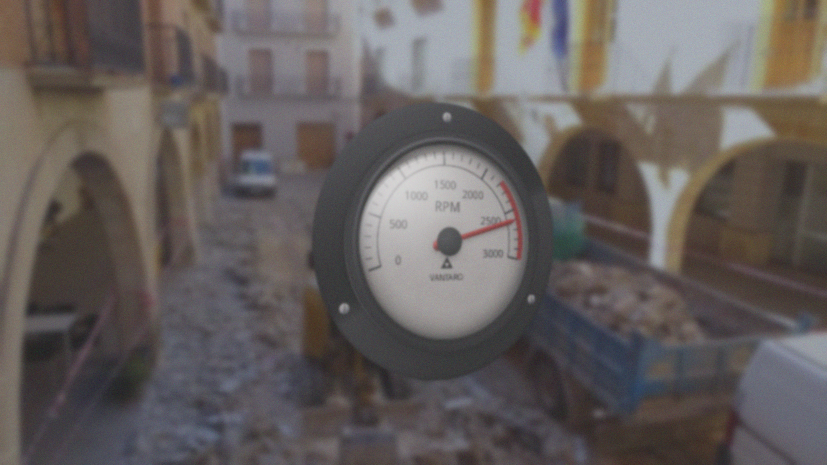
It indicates 2600 rpm
